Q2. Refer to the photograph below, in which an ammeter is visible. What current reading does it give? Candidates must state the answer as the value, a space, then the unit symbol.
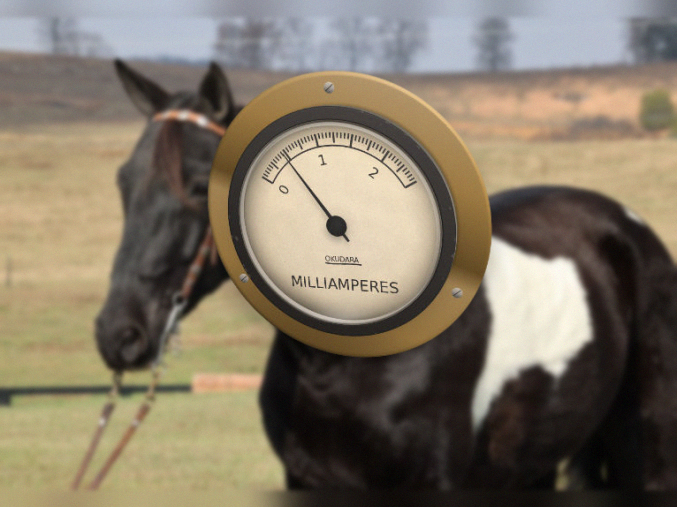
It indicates 0.5 mA
